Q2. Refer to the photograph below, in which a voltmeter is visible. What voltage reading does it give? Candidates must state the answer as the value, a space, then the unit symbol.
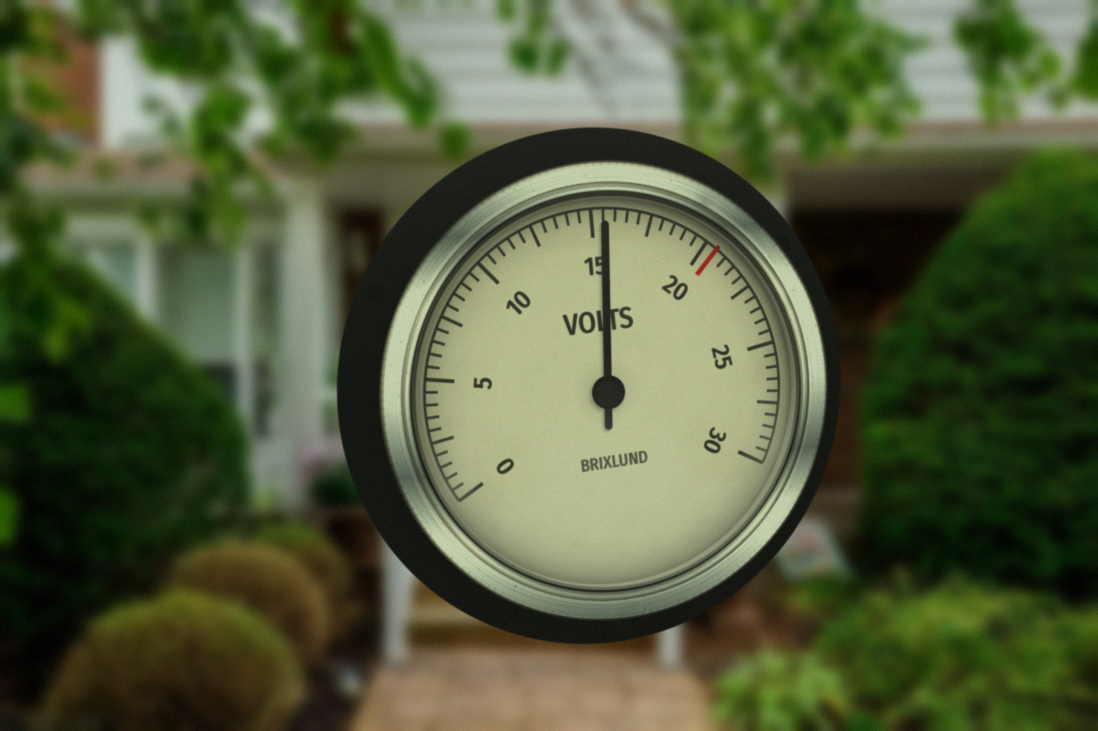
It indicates 15.5 V
